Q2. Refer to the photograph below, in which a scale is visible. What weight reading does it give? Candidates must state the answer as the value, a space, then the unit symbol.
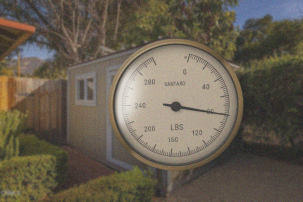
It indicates 80 lb
